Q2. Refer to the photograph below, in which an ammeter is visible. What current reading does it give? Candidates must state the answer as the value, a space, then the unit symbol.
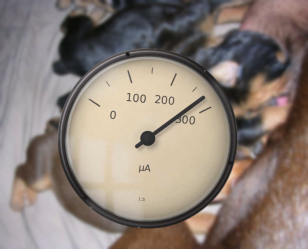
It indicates 275 µA
